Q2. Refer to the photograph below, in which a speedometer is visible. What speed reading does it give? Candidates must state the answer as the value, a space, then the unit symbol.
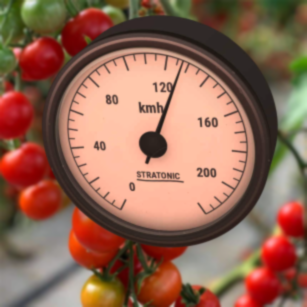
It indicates 127.5 km/h
